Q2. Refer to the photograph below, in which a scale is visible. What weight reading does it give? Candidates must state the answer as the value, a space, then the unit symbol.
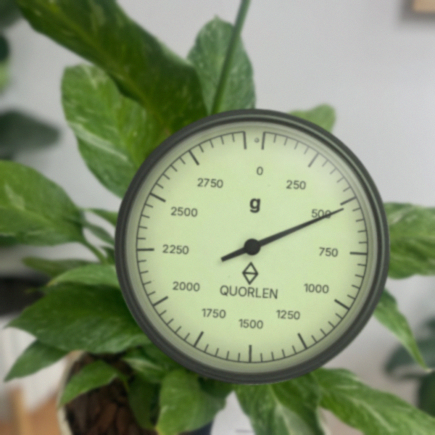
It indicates 525 g
